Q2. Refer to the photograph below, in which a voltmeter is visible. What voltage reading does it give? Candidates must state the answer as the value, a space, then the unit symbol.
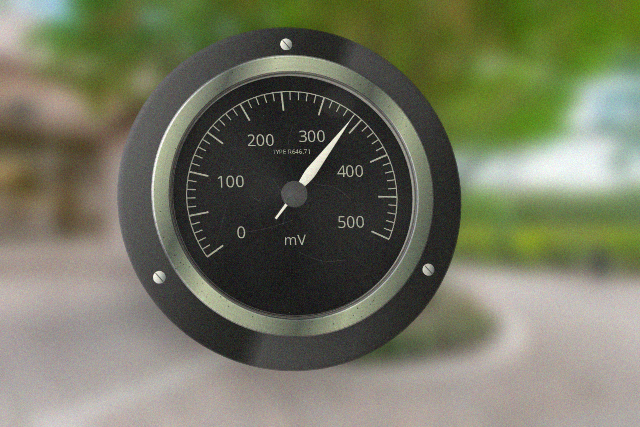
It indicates 340 mV
